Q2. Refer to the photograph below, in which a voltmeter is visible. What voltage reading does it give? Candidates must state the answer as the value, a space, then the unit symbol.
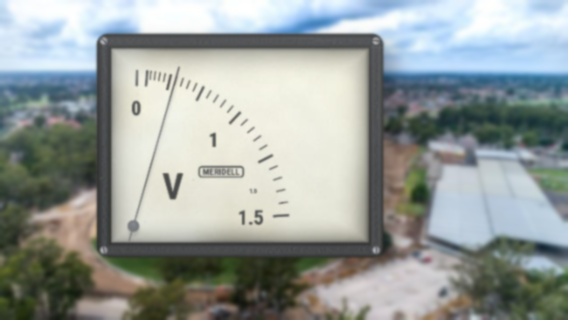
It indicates 0.55 V
